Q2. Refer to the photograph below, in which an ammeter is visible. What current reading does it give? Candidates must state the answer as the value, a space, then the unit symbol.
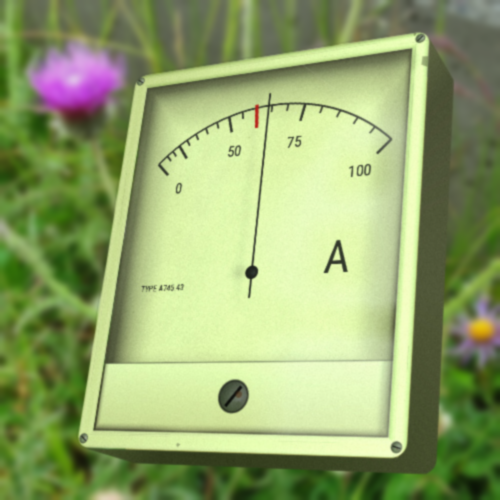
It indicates 65 A
